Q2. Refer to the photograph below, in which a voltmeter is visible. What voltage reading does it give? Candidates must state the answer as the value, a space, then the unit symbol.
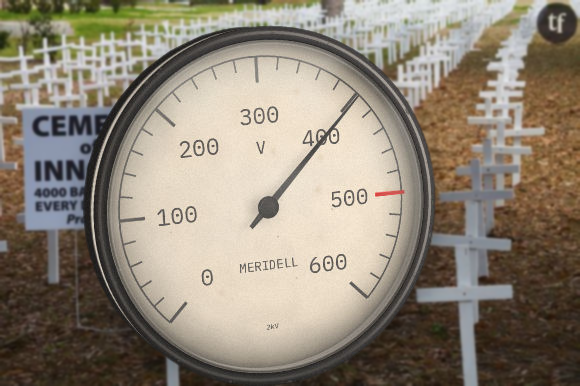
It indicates 400 V
